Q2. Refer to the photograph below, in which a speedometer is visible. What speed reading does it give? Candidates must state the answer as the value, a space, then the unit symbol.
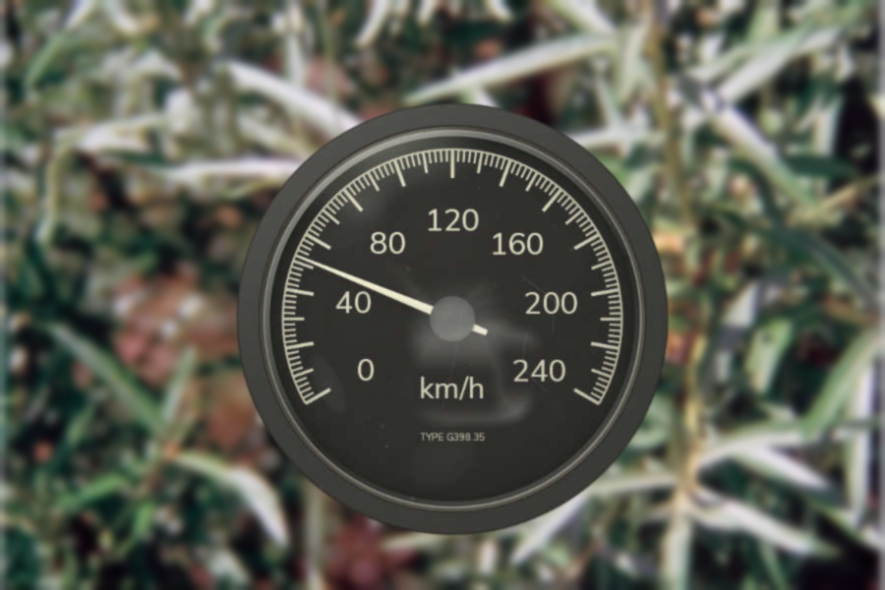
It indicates 52 km/h
